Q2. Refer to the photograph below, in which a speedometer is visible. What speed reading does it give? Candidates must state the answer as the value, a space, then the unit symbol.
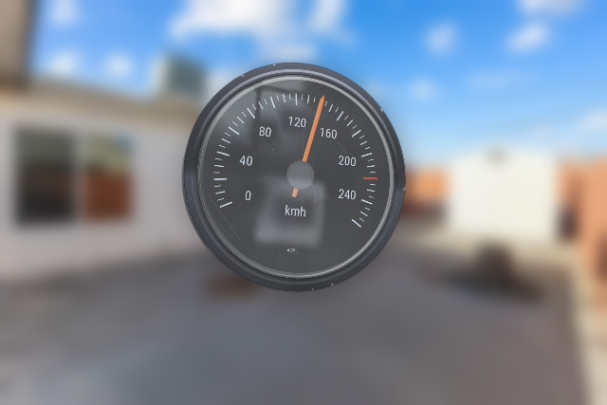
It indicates 140 km/h
